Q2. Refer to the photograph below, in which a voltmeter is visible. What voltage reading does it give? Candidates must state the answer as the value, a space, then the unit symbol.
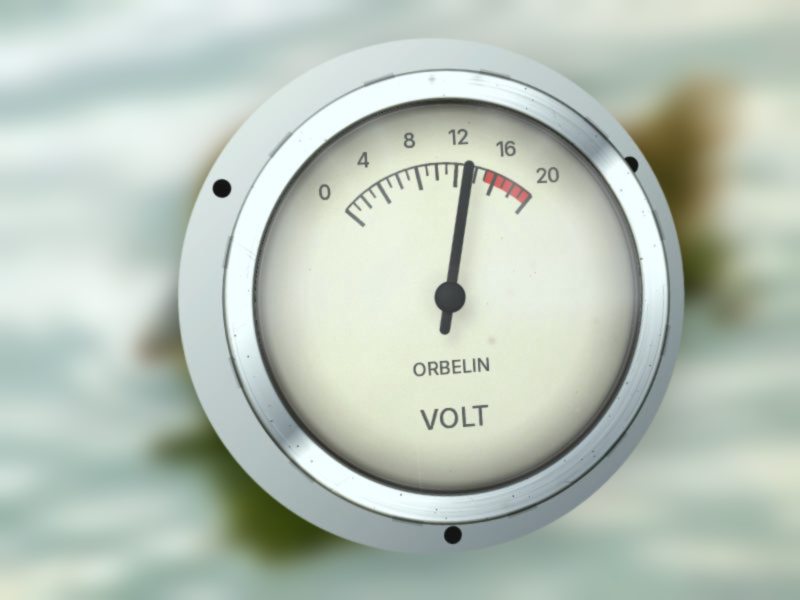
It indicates 13 V
